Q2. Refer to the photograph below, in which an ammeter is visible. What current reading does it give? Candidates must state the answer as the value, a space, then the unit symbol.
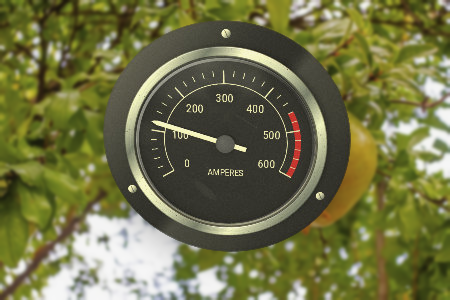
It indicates 120 A
